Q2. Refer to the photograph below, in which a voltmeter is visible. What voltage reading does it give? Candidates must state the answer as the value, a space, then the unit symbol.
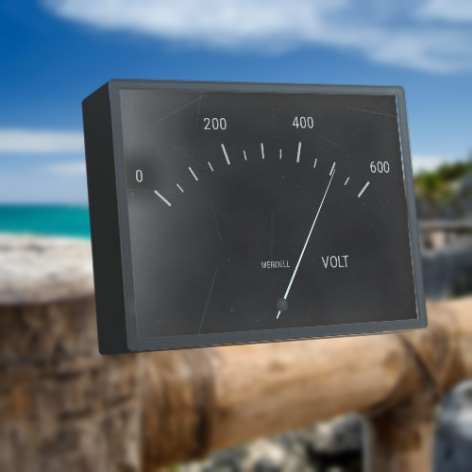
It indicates 500 V
